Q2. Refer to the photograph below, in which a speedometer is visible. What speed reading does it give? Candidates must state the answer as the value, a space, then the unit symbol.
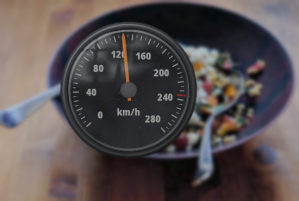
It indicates 130 km/h
